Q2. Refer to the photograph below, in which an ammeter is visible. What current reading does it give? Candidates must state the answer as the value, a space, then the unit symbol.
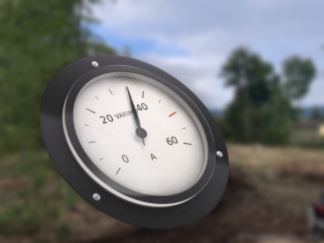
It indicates 35 A
